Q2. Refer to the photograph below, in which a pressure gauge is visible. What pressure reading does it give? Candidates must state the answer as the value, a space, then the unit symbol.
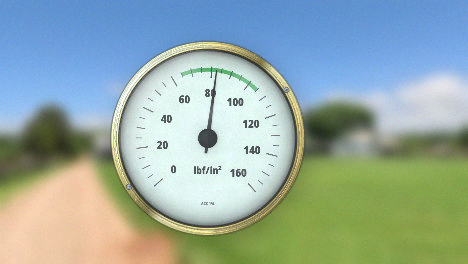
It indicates 82.5 psi
